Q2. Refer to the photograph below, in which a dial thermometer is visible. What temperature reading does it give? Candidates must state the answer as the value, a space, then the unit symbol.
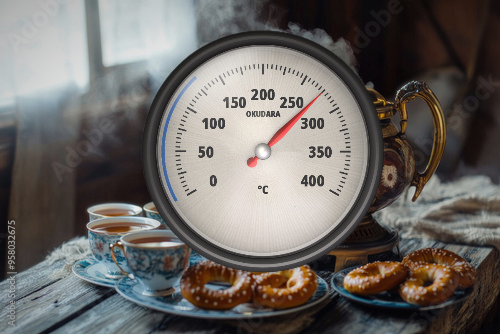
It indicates 275 °C
